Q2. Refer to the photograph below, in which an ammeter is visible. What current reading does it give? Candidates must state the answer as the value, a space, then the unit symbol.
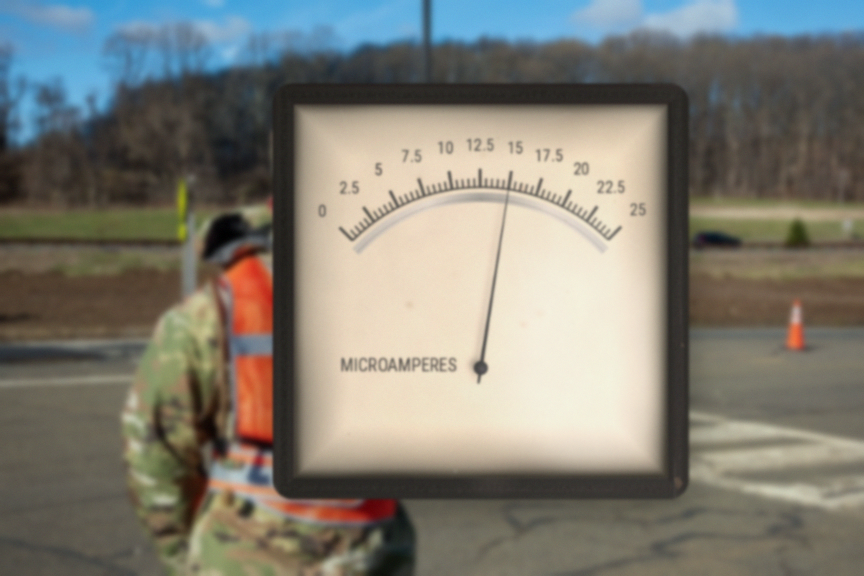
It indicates 15 µA
